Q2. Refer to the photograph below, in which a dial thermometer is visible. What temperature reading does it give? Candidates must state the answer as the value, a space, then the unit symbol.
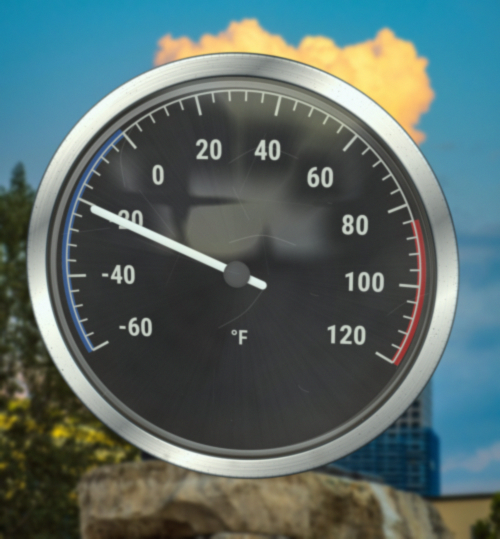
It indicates -20 °F
